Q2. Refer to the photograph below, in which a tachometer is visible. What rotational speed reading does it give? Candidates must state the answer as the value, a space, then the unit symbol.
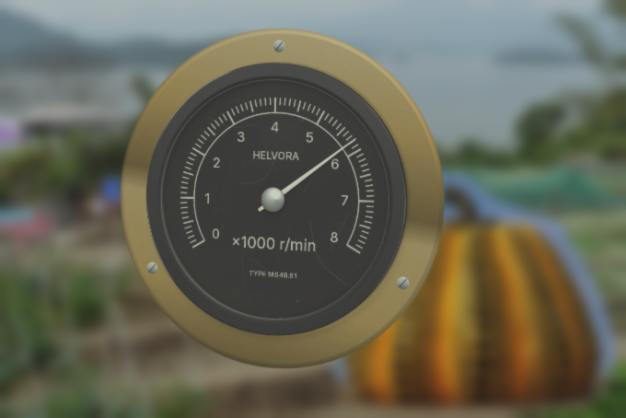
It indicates 5800 rpm
